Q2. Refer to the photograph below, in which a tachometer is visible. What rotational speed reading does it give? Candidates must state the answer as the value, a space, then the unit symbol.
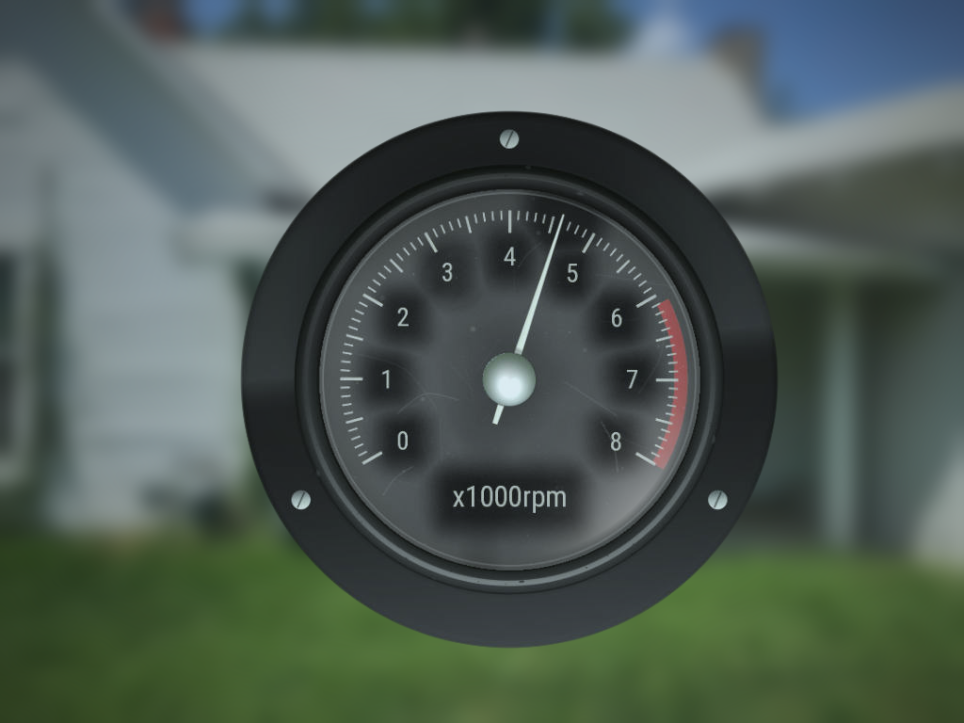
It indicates 4600 rpm
